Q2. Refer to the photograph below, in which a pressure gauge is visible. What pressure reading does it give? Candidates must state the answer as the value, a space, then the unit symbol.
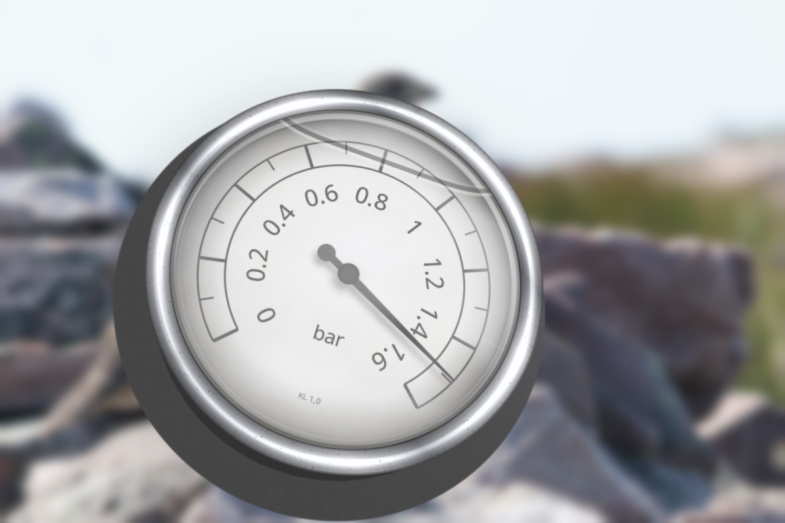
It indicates 1.5 bar
